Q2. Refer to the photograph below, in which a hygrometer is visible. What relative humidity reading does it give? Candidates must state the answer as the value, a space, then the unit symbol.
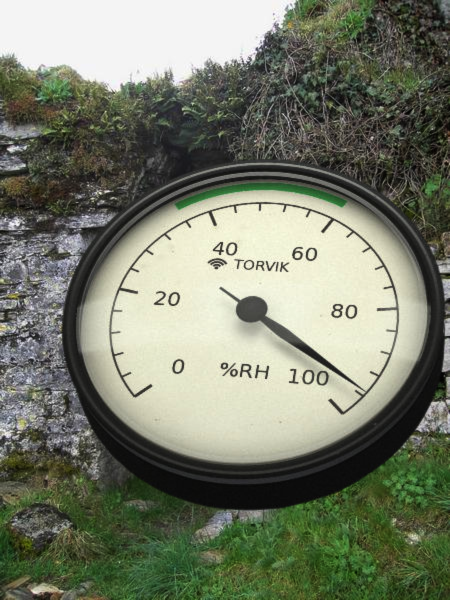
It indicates 96 %
